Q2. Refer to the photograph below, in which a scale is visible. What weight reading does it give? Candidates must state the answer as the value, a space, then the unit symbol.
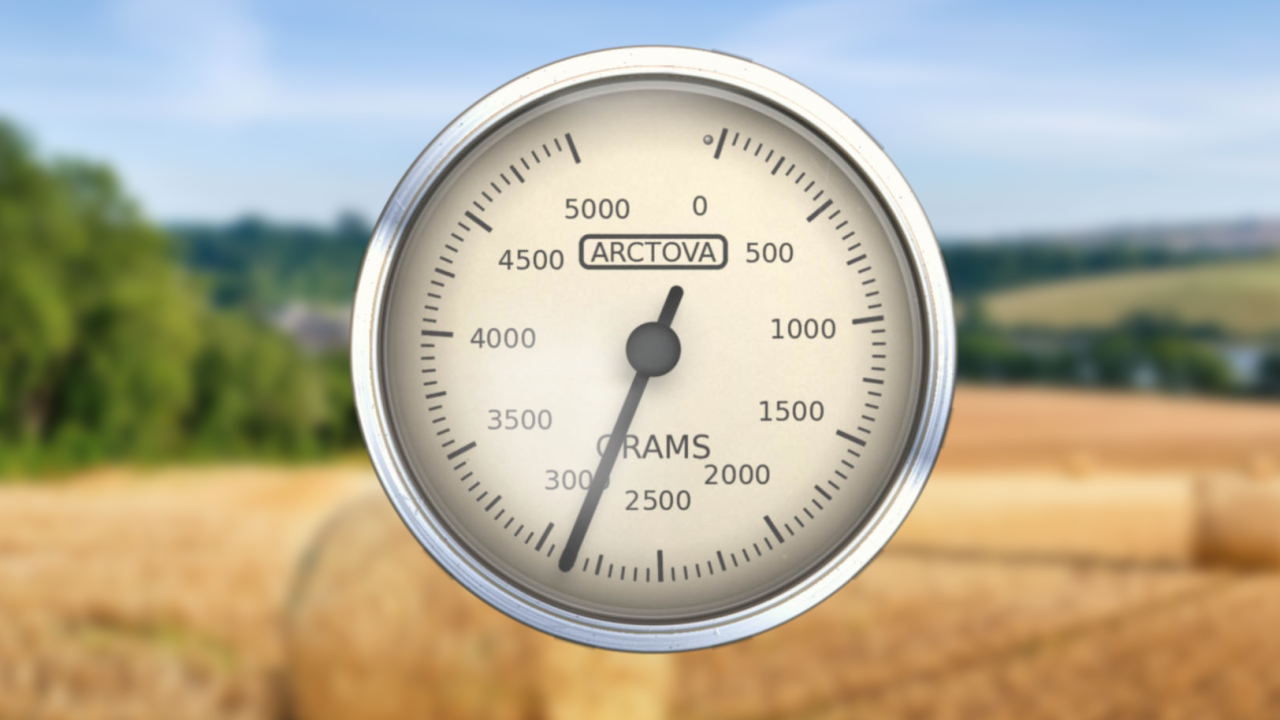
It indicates 2875 g
